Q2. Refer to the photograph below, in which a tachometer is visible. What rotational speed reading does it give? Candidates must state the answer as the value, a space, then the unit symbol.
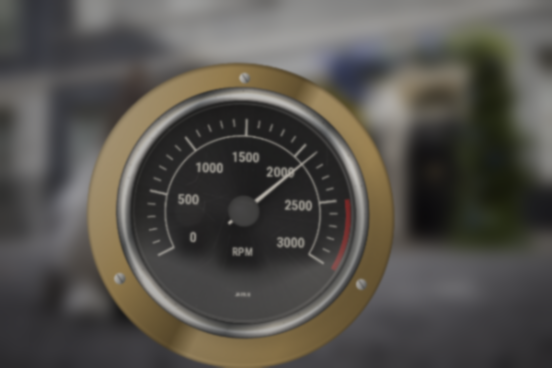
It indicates 2100 rpm
